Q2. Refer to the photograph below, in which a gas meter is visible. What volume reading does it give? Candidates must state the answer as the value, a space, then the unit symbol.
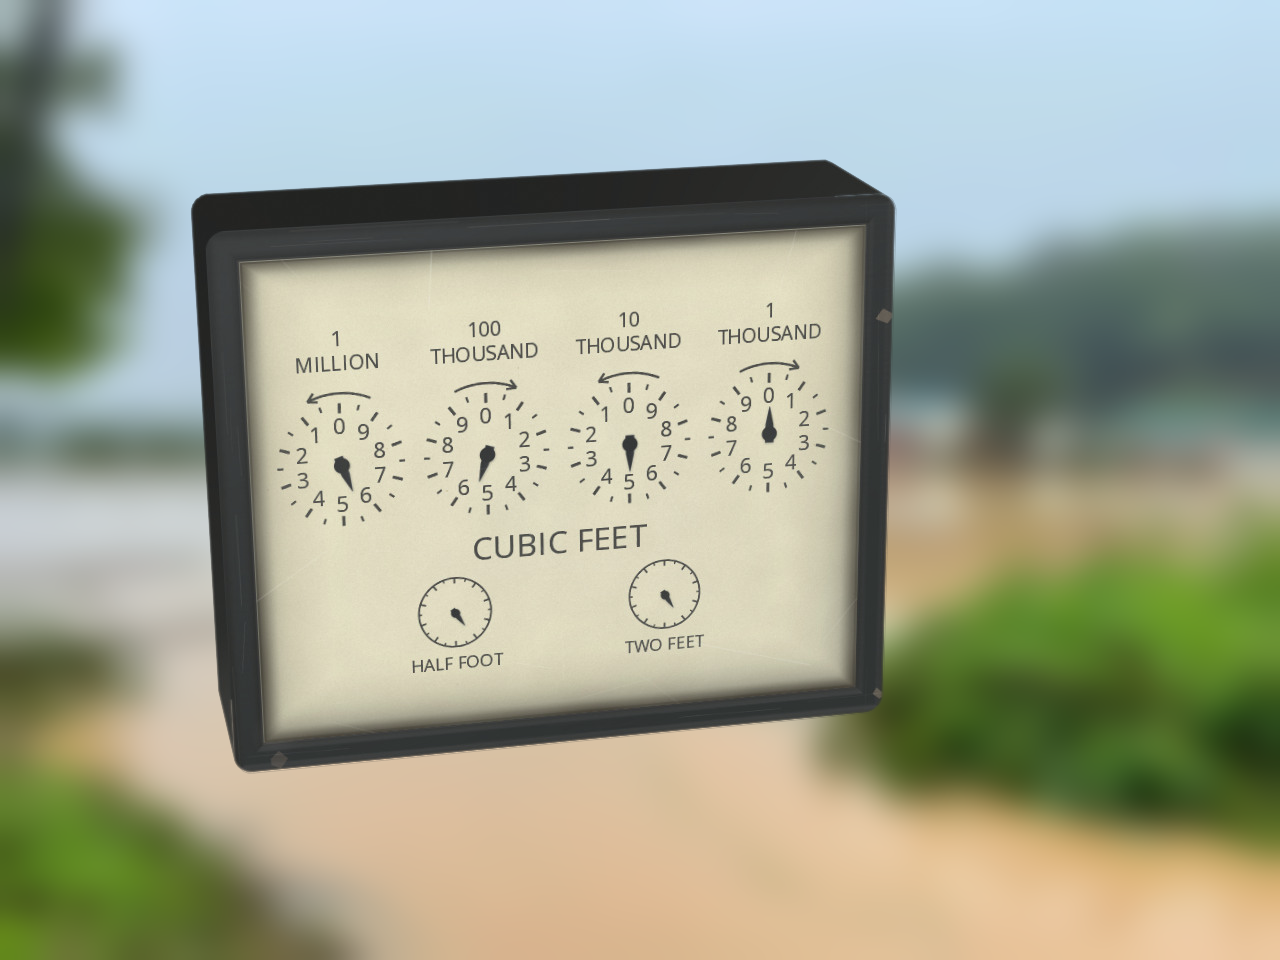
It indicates 555000 ft³
